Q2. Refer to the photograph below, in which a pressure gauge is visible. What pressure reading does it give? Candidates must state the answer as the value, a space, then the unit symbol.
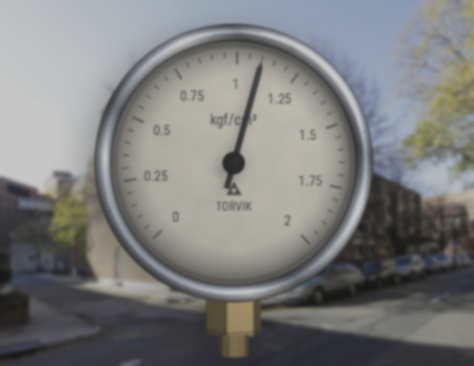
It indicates 1.1 kg/cm²
